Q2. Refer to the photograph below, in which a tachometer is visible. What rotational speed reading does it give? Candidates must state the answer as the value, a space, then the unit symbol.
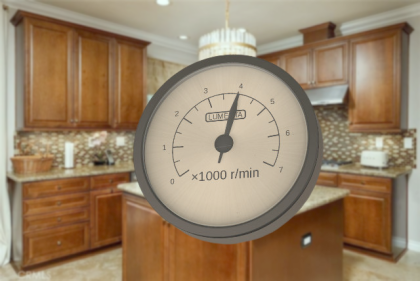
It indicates 4000 rpm
